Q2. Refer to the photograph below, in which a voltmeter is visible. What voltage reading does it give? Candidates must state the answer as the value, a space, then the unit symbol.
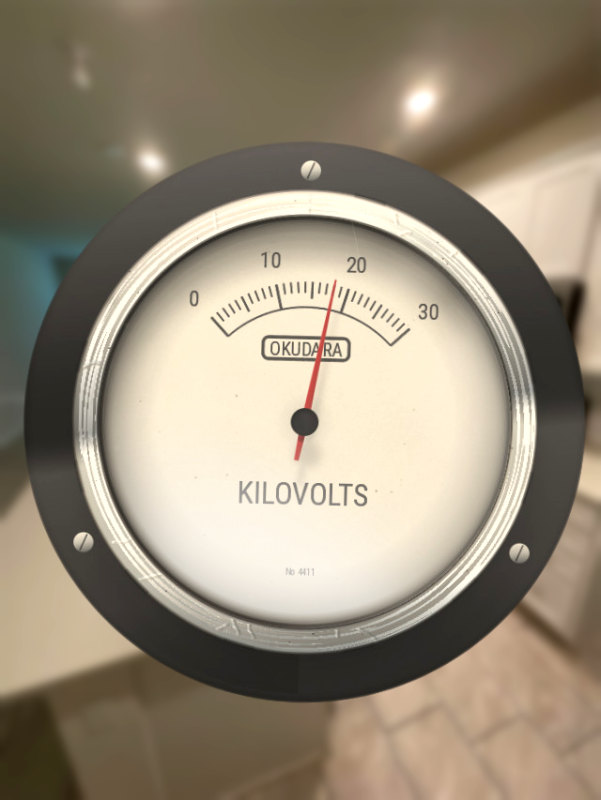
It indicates 18 kV
